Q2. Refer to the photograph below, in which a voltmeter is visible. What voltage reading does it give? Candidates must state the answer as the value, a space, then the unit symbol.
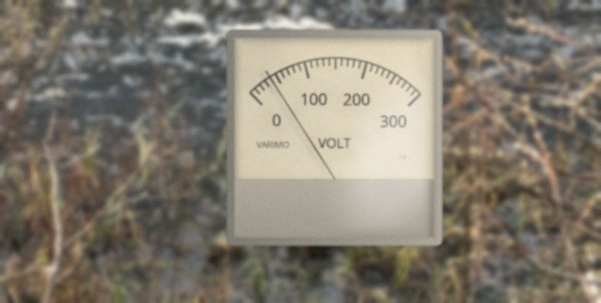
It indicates 40 V
